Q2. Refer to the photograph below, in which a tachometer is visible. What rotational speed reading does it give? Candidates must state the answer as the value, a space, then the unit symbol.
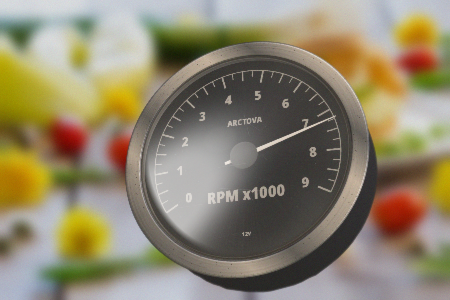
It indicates 7250 rpm
